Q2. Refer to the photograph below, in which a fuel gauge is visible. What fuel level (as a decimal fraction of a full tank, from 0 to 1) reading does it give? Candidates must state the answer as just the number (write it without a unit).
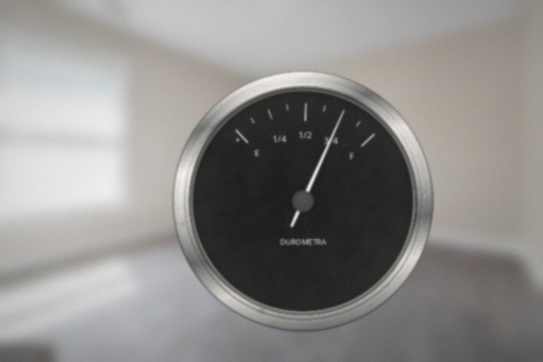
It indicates 0.75
